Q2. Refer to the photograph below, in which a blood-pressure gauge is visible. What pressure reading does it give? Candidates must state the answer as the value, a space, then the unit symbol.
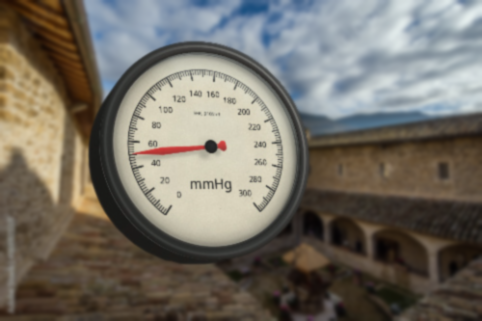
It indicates 50 mmHg
